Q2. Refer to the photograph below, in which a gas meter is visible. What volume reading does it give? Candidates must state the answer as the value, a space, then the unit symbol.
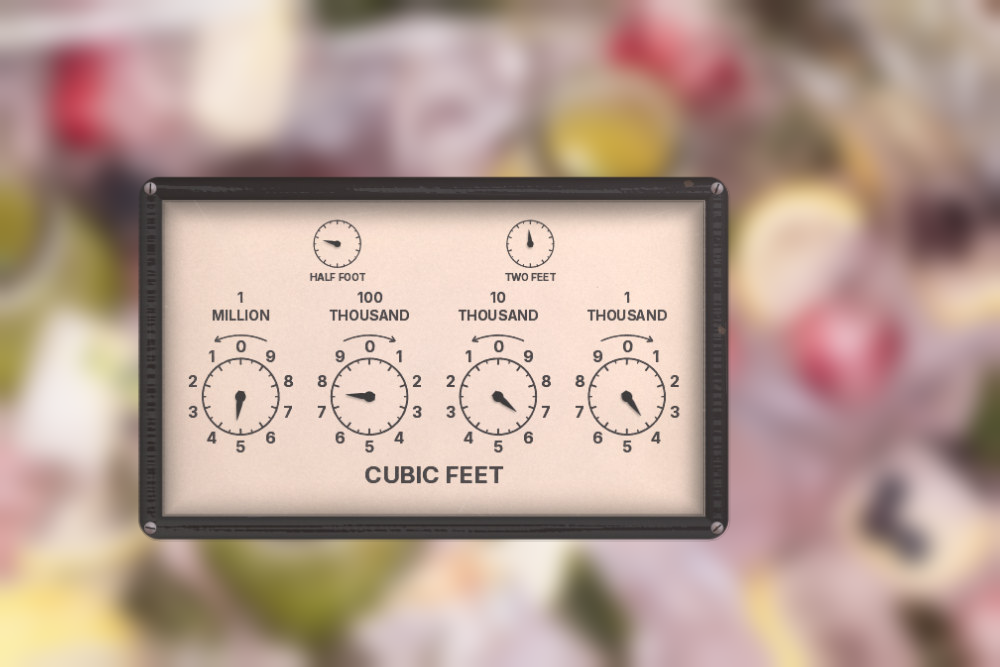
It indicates 476400 ft³
